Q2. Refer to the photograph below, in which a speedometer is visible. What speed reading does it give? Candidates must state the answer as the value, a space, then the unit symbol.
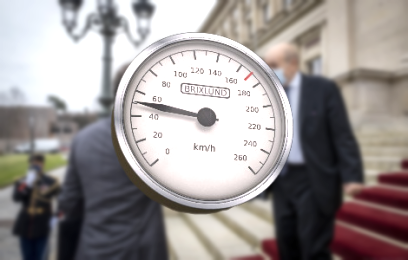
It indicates 50 km/h
